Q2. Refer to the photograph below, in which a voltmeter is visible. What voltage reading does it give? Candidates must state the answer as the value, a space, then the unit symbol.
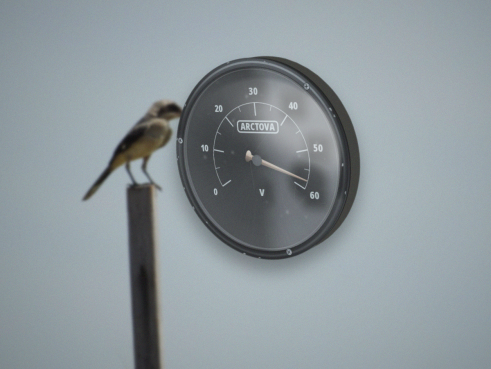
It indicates 57.5 V
